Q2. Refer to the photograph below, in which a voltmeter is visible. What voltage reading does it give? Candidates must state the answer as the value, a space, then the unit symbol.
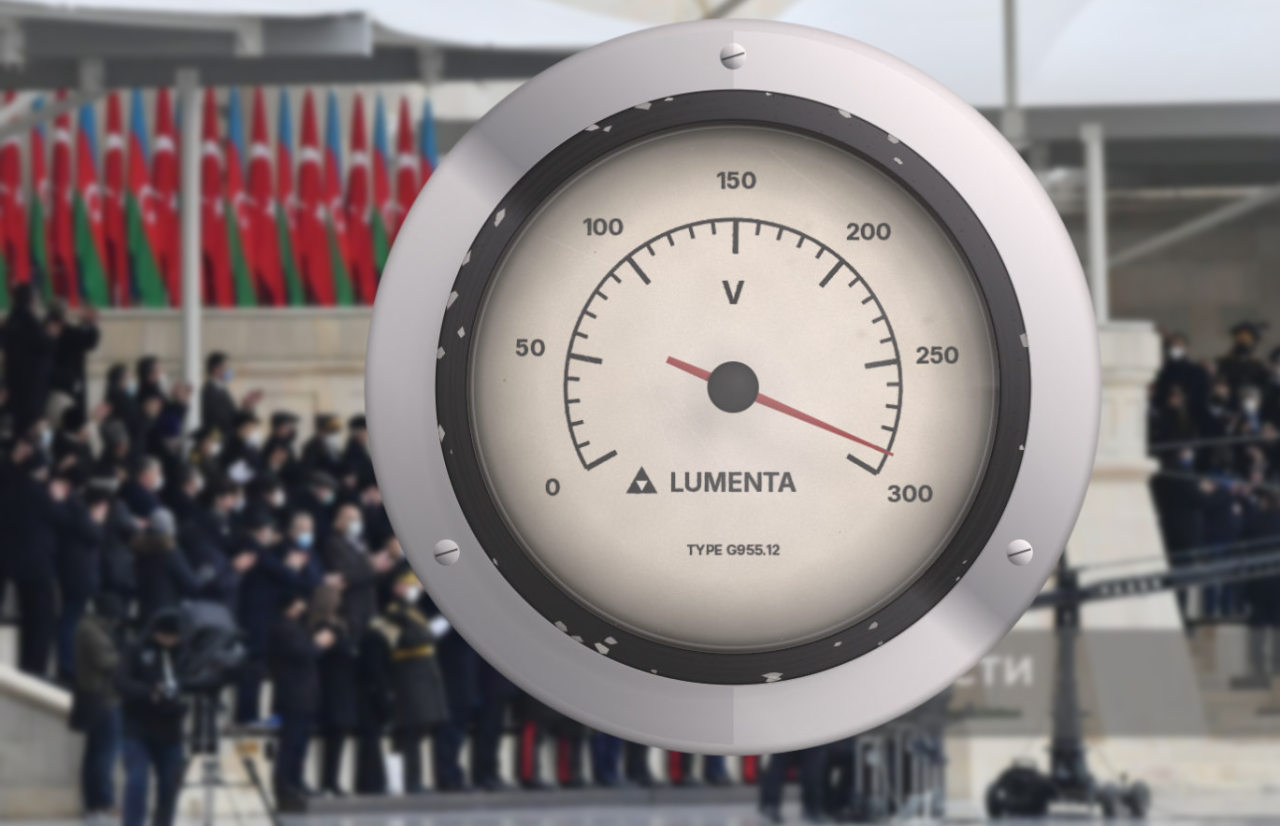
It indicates 290 V
